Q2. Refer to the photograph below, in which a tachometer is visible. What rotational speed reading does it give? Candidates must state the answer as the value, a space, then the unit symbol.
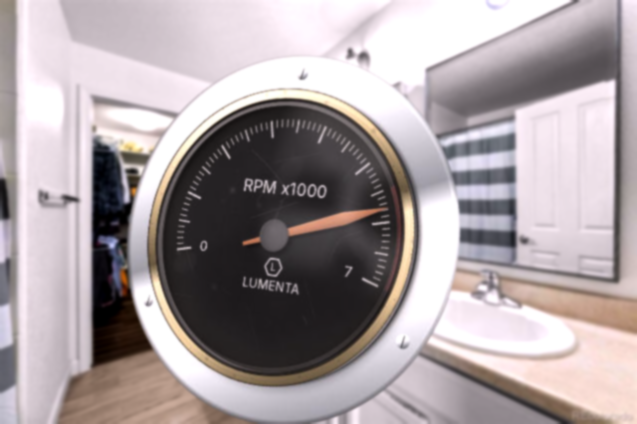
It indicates 5800 rpm
